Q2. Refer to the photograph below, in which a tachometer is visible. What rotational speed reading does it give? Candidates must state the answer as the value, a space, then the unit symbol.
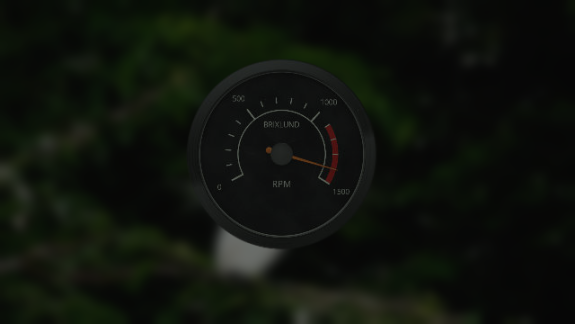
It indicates 1400 rpm
